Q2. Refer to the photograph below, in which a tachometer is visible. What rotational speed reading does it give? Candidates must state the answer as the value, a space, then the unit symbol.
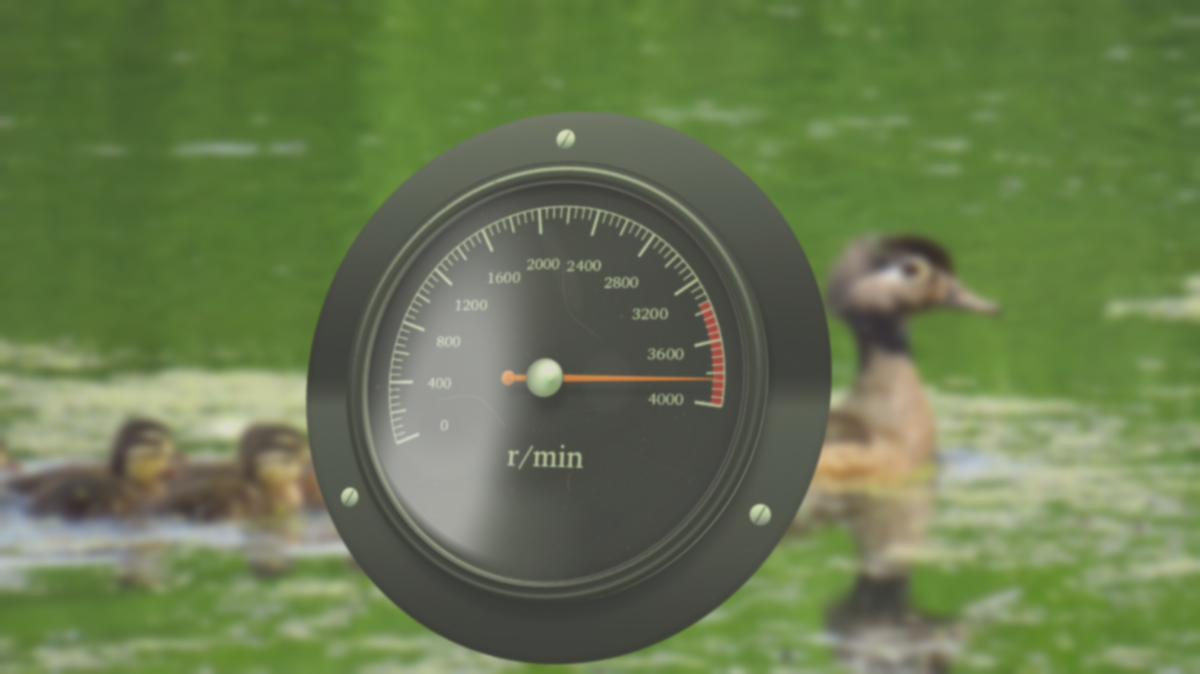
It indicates 3850 rpm
